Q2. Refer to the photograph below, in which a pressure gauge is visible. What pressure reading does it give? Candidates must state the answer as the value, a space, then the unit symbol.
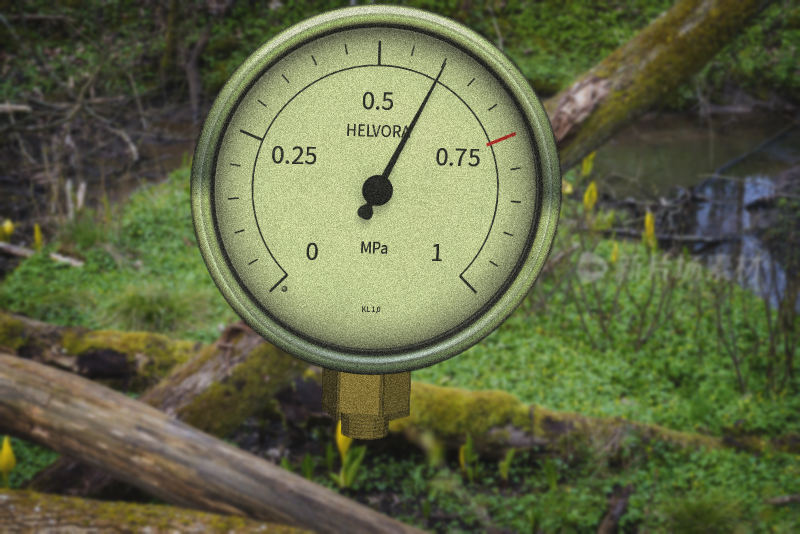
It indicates 0.6 MPa
